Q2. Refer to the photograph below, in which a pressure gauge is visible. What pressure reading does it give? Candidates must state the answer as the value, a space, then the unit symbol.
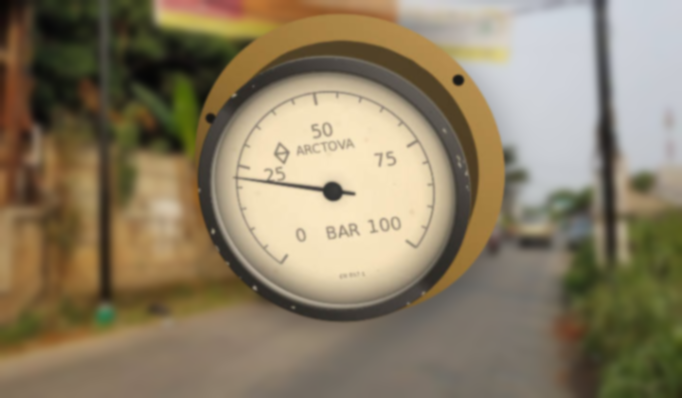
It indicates 22.5 bar
